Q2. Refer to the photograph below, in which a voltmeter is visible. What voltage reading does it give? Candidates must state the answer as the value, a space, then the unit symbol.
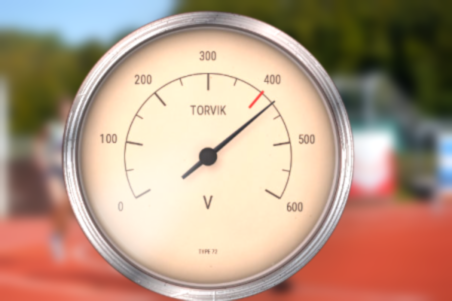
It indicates 425 V
